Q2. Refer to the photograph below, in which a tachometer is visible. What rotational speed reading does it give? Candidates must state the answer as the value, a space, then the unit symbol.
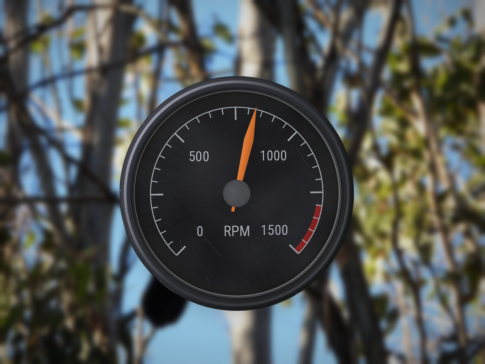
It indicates 825 rpm
